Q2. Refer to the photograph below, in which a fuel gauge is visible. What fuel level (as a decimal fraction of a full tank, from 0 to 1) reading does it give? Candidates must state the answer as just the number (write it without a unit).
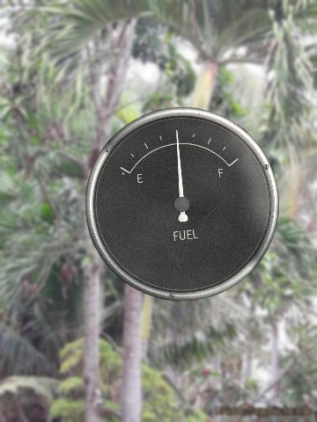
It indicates 0.5
